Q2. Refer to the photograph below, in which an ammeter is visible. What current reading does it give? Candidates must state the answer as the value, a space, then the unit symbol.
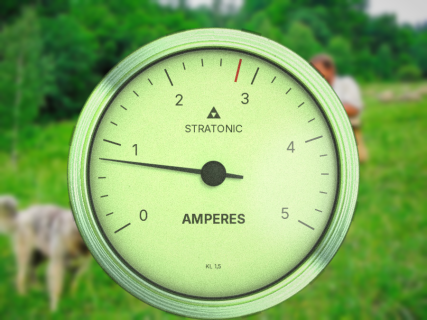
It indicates 0.8 A
